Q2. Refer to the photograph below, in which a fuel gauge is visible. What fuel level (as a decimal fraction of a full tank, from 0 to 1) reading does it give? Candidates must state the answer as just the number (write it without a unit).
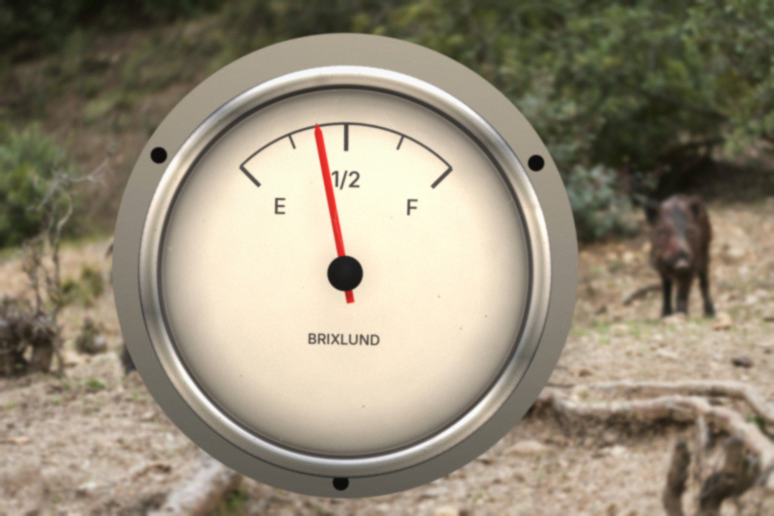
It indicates 0.375
